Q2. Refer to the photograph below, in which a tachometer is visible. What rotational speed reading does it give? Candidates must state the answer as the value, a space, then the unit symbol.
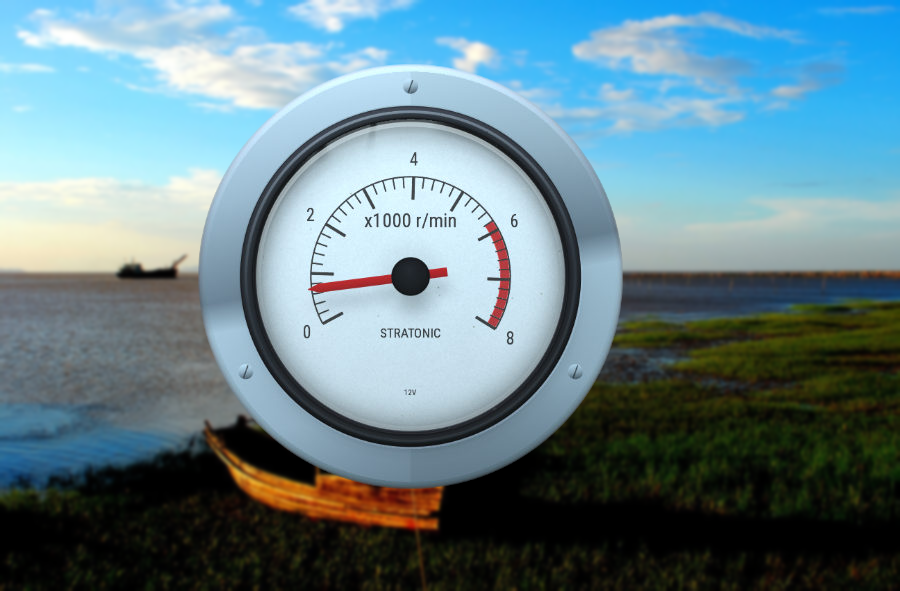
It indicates 700 rpm
